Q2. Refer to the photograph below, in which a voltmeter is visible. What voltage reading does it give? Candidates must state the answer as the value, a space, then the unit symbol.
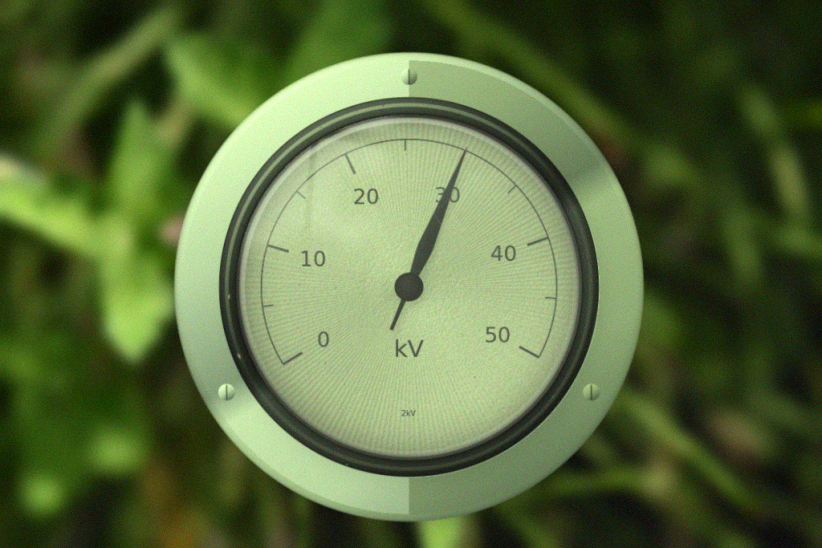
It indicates 30 kV
